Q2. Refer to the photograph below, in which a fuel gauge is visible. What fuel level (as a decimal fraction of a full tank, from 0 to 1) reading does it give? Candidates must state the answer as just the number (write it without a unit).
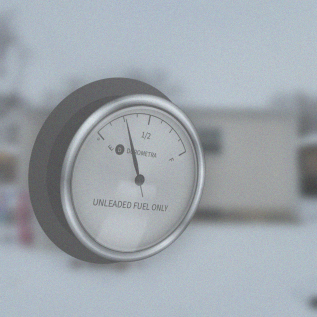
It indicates 0.25
